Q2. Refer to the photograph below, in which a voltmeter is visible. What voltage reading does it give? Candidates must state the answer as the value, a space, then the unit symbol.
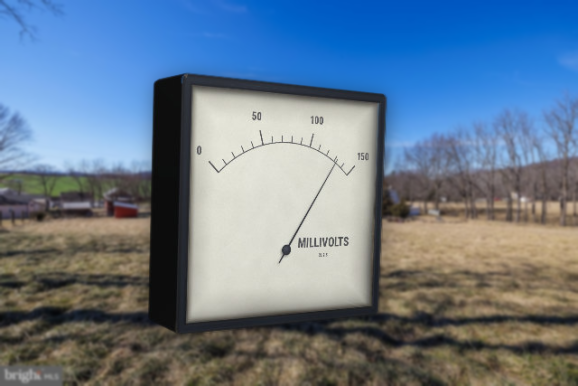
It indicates 130 mV
